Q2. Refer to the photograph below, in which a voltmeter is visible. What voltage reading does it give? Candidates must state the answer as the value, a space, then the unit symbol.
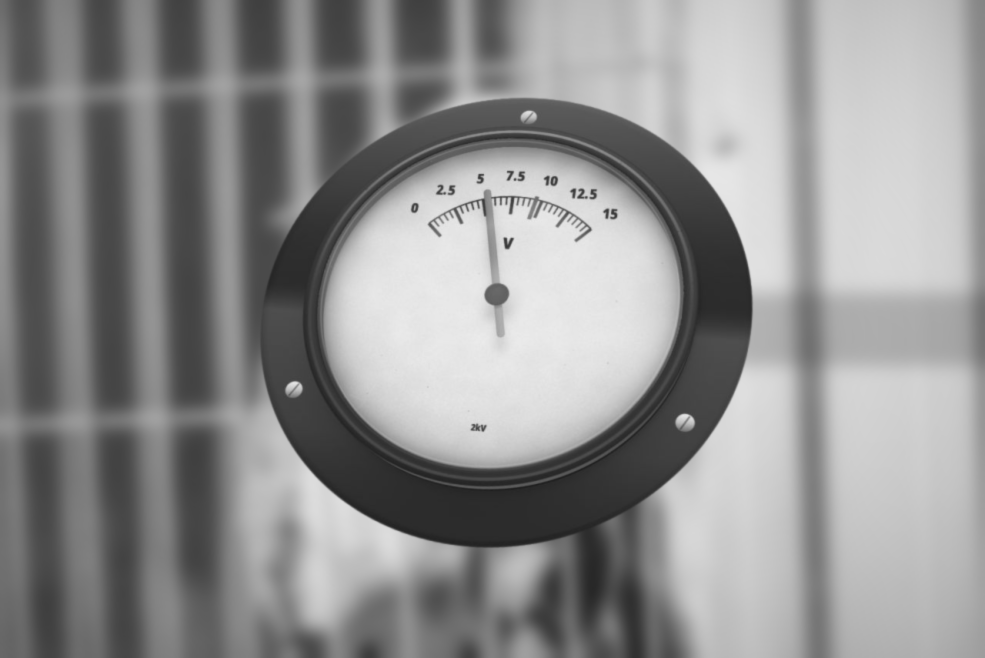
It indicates 5.5 V
